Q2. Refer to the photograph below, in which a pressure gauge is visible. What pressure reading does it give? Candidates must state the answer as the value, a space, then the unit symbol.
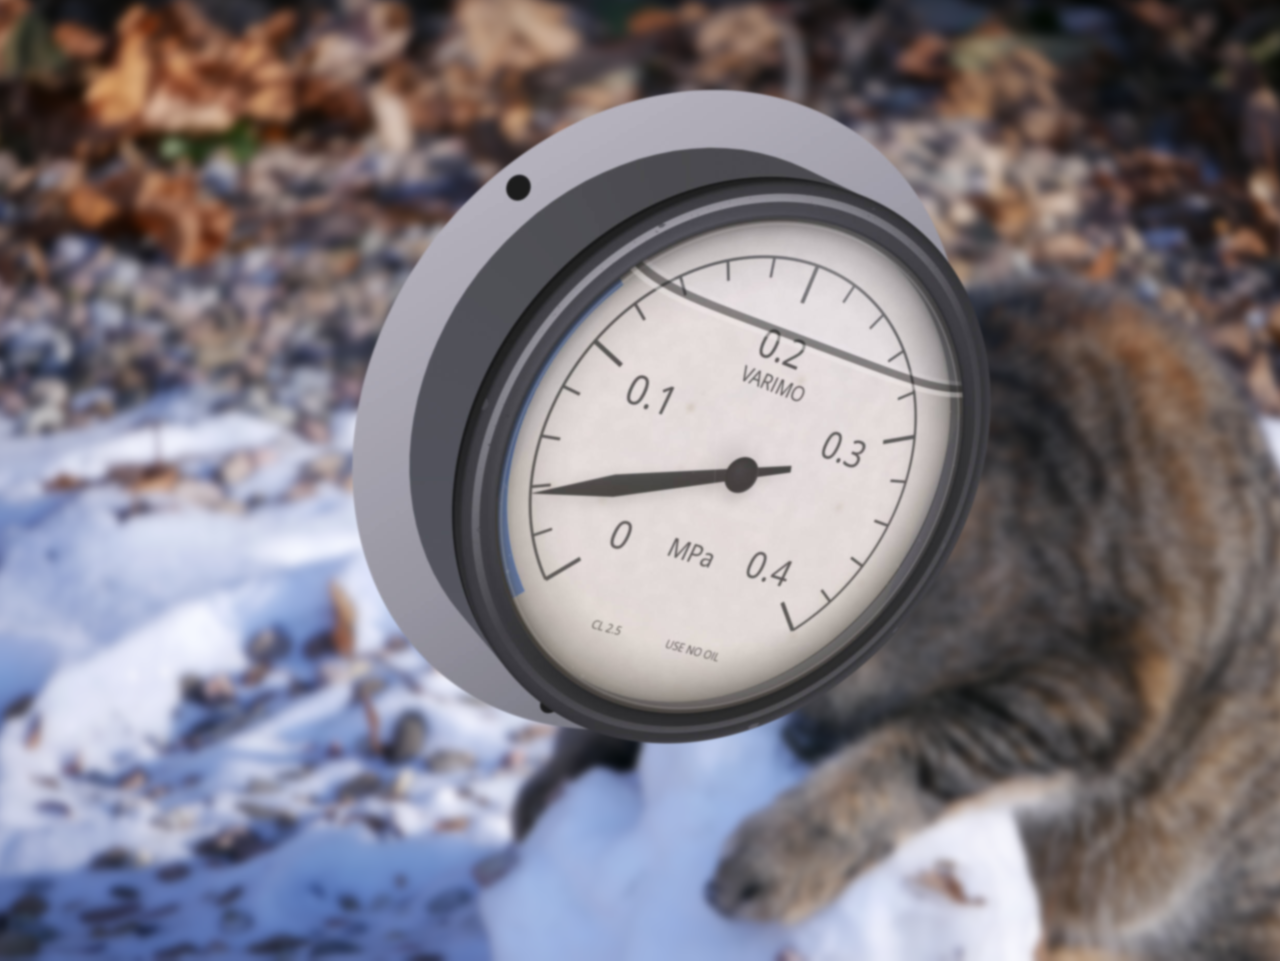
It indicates 0.04 MPa
